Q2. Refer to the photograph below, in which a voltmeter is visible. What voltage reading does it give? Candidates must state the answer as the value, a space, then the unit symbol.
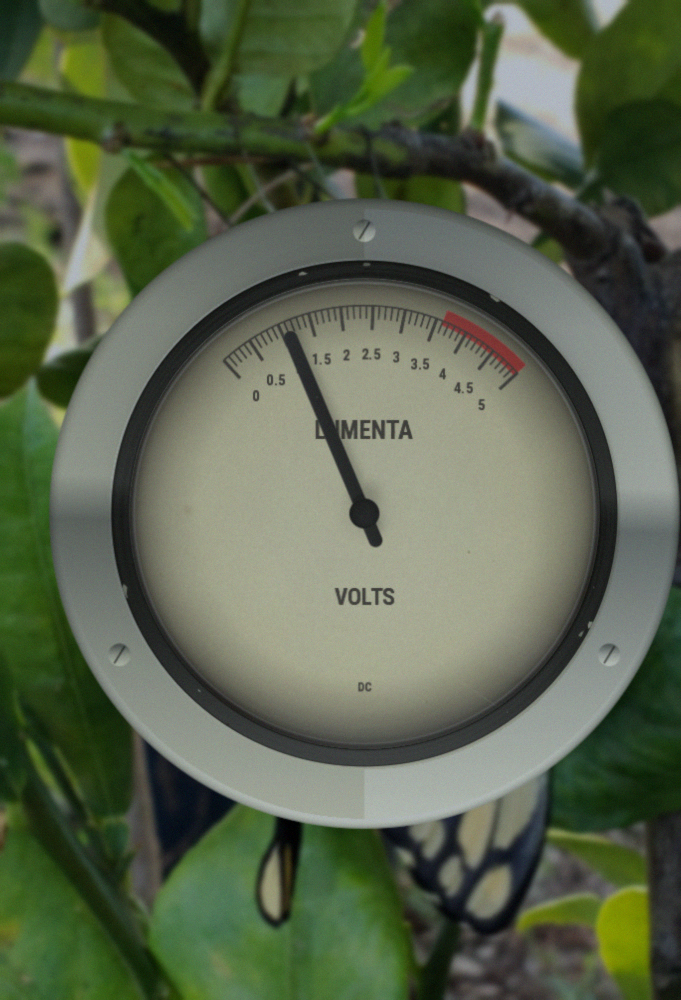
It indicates 1.1 V
